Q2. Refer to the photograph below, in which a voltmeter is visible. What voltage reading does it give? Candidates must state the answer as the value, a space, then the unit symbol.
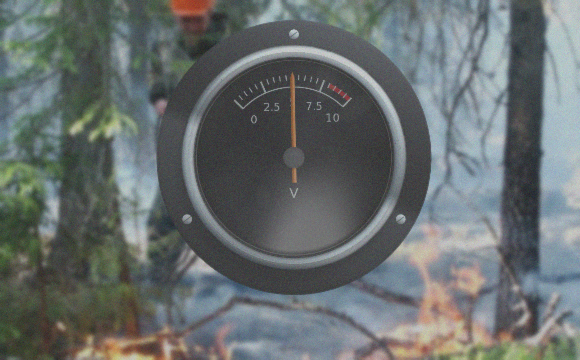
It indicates 5 V
